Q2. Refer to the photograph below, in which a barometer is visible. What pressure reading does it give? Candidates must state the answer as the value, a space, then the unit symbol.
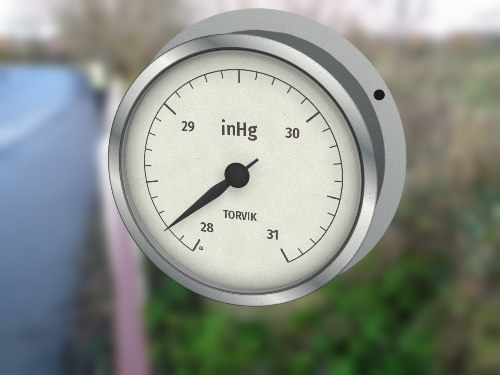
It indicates 28.2 inHg
